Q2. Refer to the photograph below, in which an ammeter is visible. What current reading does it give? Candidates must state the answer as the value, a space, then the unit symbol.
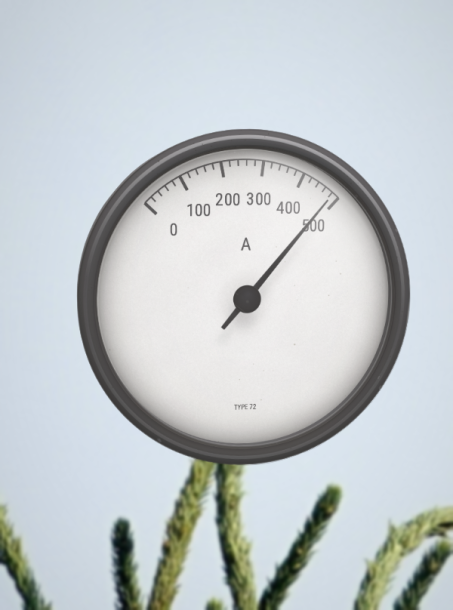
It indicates 480 A
